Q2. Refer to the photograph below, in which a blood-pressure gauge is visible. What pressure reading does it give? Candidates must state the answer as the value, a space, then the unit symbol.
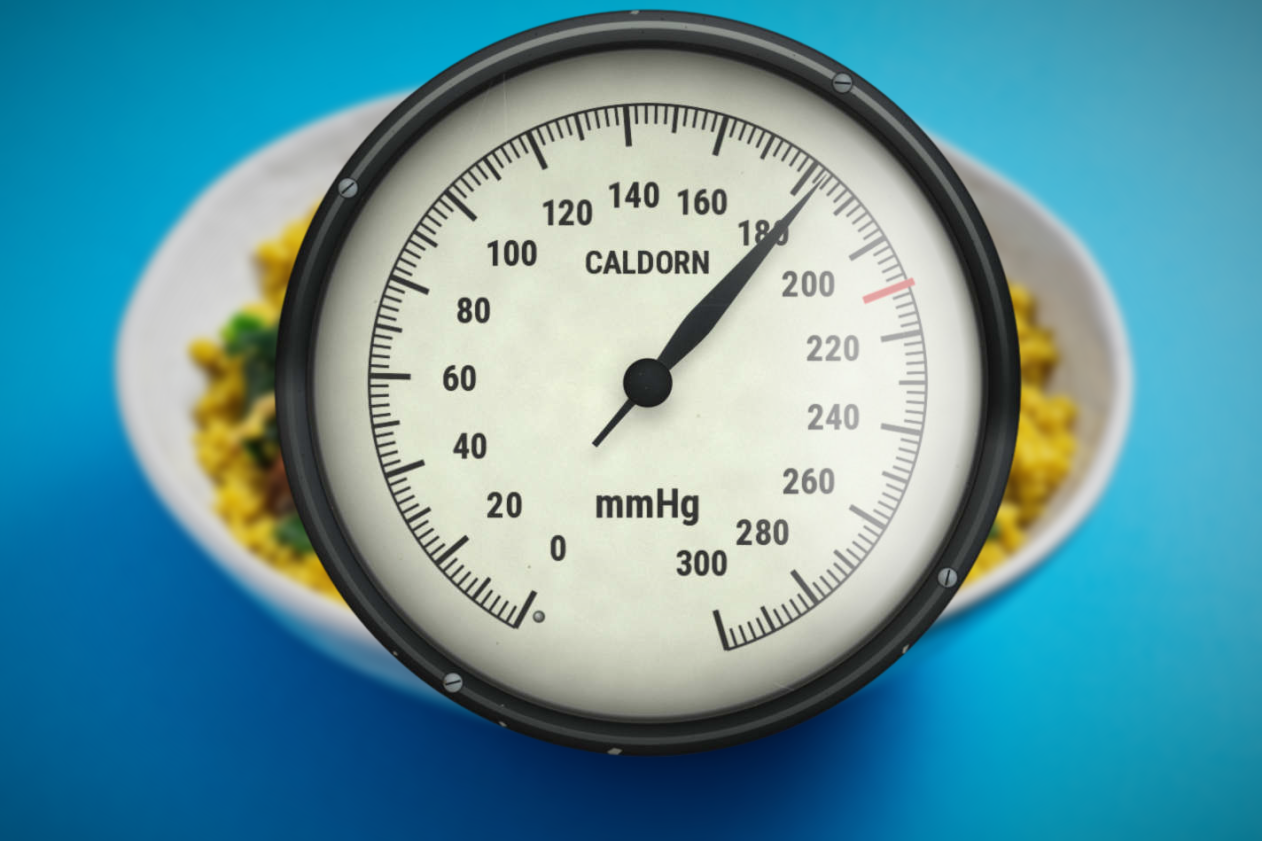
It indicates 183 mmHg
